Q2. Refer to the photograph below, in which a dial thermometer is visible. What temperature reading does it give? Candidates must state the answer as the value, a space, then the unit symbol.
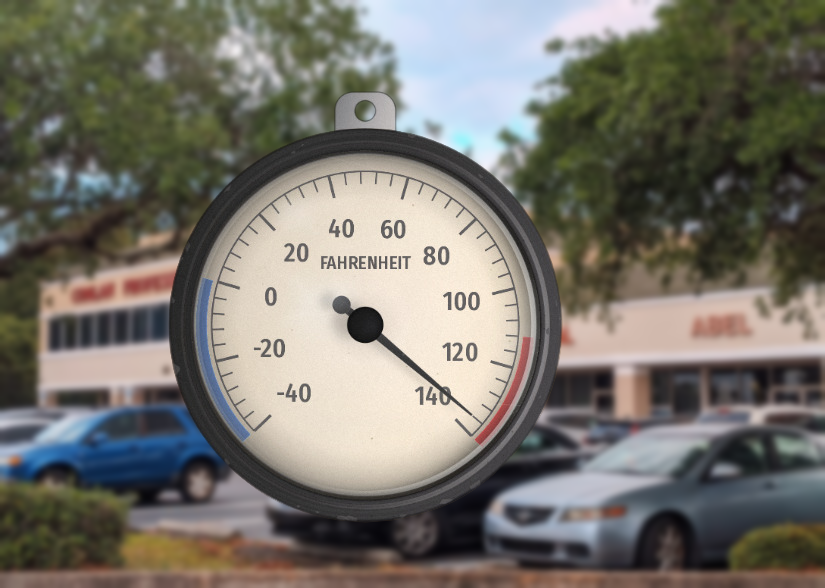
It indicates 136 °F
